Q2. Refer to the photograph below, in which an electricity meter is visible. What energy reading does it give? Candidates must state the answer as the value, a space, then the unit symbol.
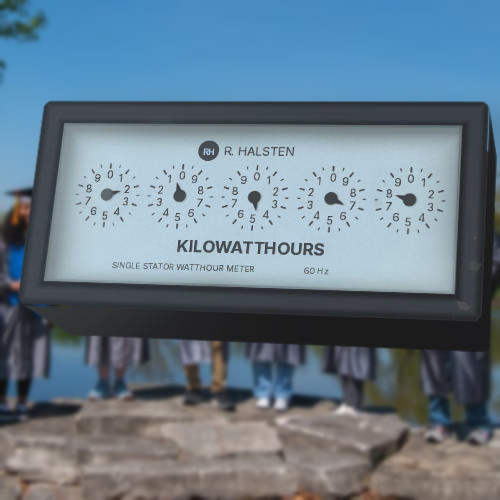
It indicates 20468 kWh
